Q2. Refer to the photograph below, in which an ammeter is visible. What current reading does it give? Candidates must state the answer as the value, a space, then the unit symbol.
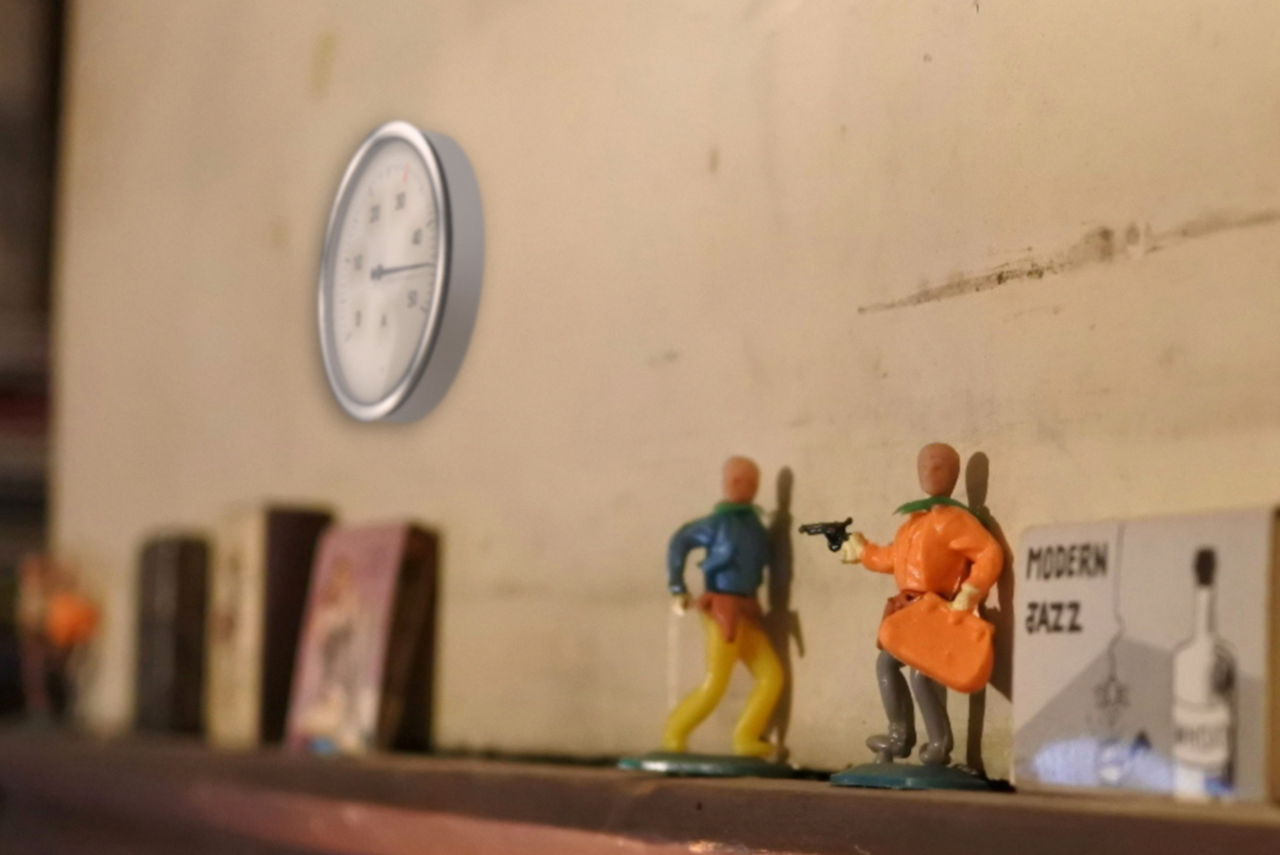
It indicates 45 A
